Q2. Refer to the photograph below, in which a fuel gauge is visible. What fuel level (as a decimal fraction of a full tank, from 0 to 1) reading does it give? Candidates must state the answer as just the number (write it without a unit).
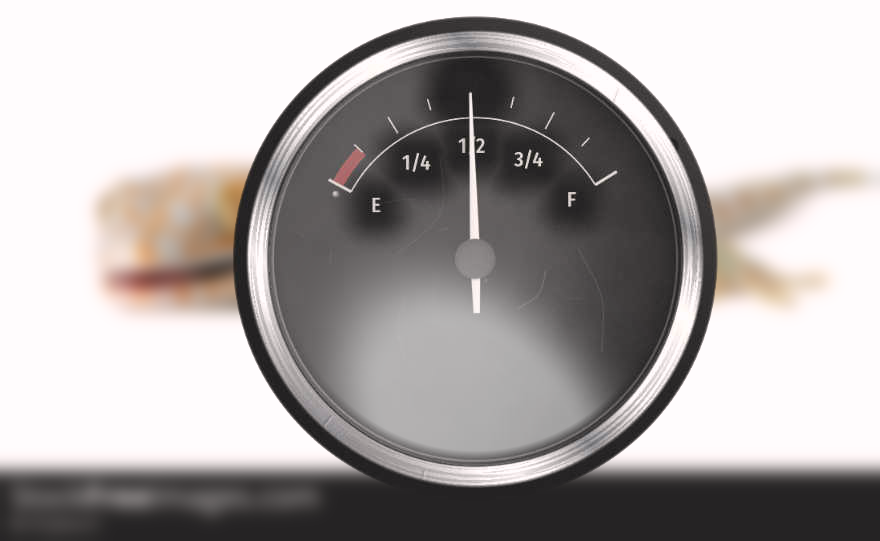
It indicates 0.5
